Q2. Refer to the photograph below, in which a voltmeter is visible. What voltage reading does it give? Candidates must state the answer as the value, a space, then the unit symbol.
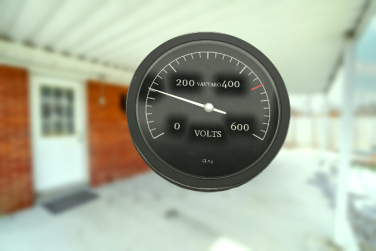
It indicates 120 V
